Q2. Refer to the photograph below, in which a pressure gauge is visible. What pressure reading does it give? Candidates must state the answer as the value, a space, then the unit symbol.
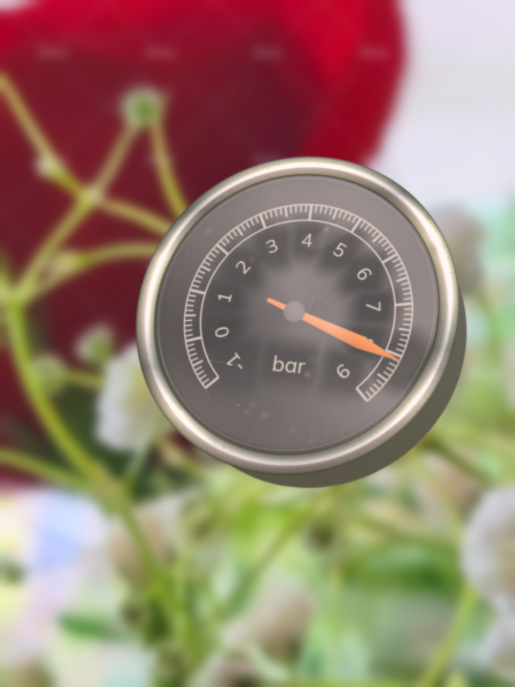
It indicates 8.1 bar
